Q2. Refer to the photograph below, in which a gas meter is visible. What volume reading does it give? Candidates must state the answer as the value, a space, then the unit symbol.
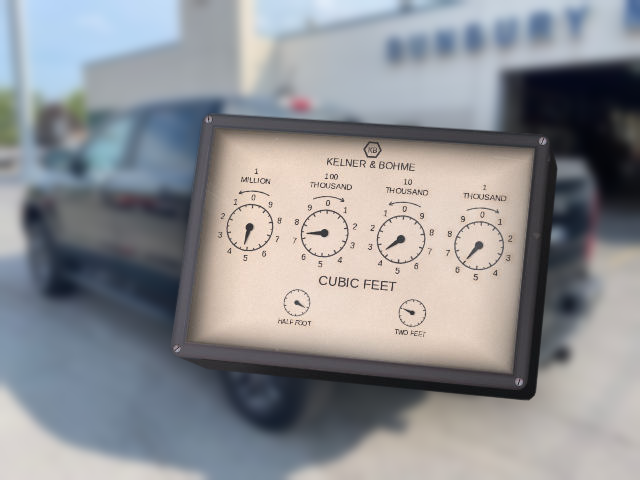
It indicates 473600 ft³
